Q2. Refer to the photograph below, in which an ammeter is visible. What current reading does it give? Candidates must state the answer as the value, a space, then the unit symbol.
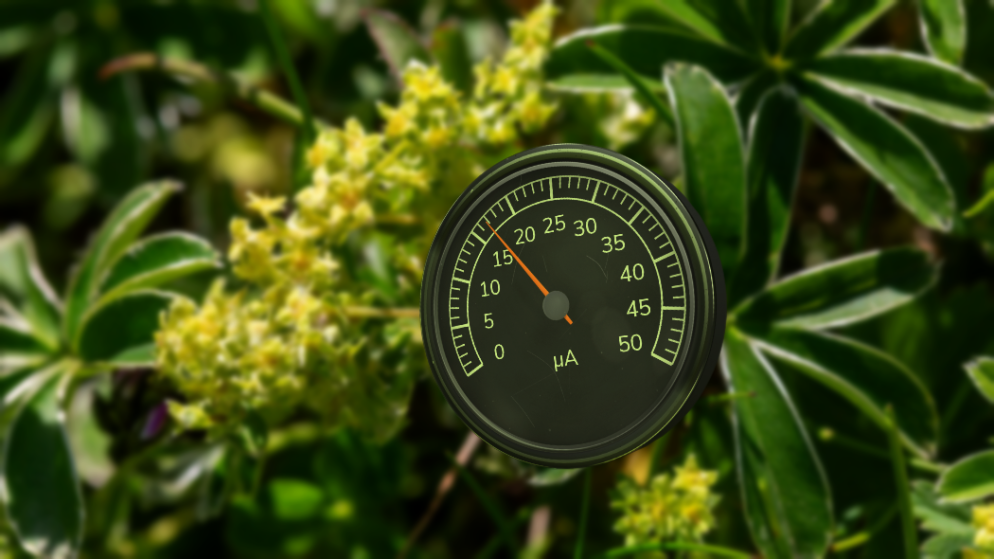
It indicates 17 µA
